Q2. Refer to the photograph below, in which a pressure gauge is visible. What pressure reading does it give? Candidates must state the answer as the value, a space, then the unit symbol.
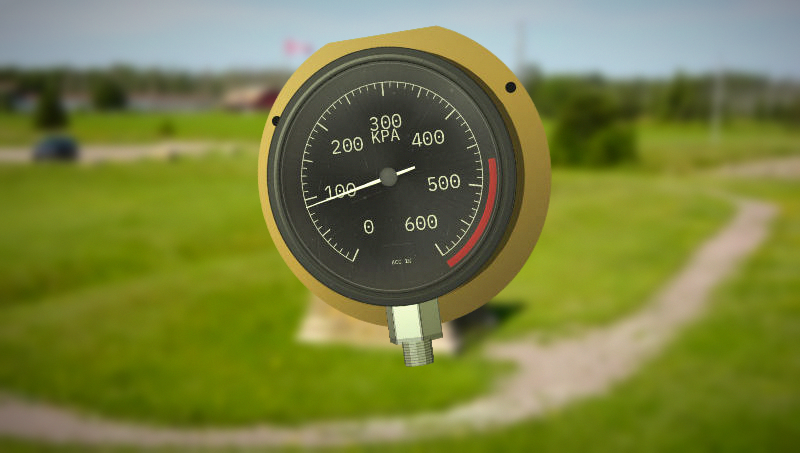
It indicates 90 kPa
